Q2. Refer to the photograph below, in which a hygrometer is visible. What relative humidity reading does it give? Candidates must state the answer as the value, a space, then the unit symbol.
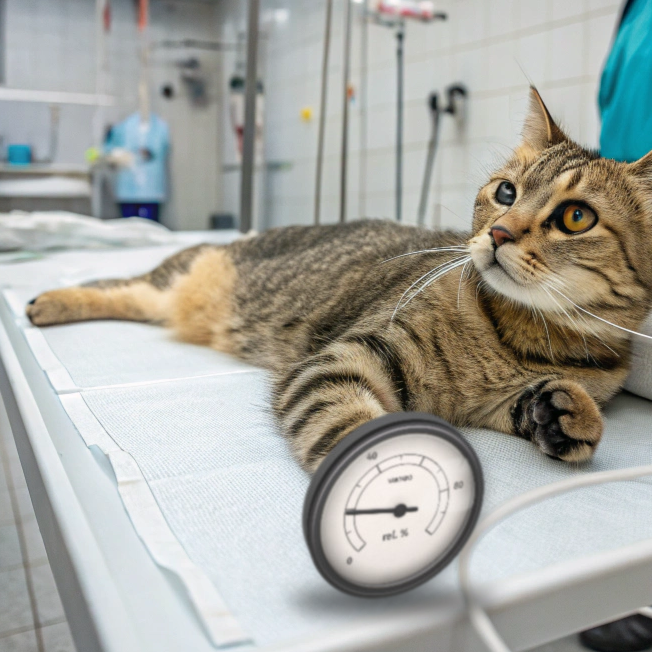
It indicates 20 %
